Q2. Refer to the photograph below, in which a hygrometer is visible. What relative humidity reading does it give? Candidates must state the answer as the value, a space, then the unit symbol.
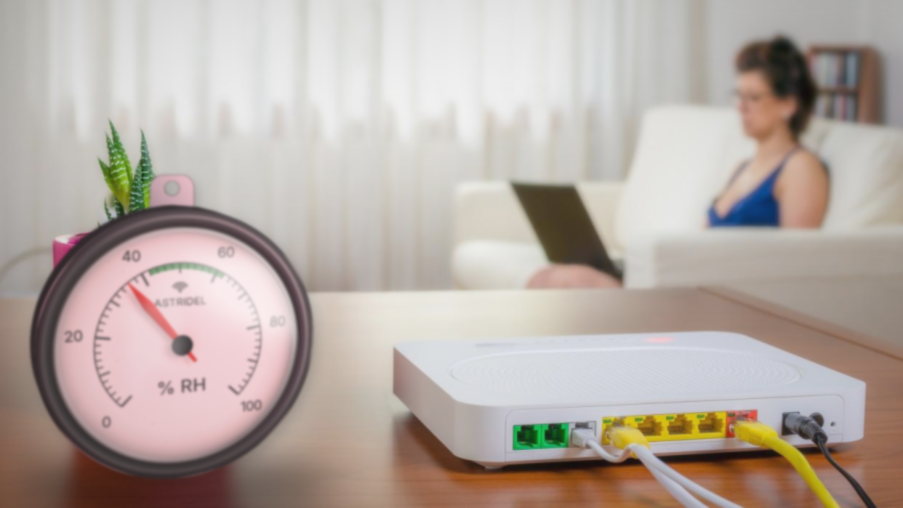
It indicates 36 %
